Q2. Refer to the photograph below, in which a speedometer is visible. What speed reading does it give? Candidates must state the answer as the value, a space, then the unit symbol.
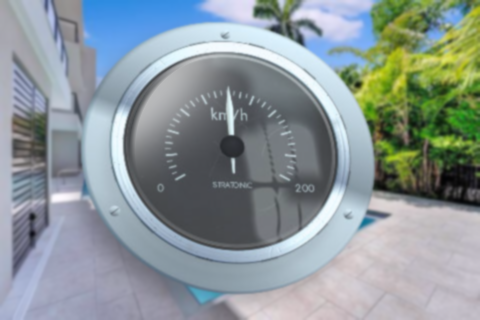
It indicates 100 km/h
